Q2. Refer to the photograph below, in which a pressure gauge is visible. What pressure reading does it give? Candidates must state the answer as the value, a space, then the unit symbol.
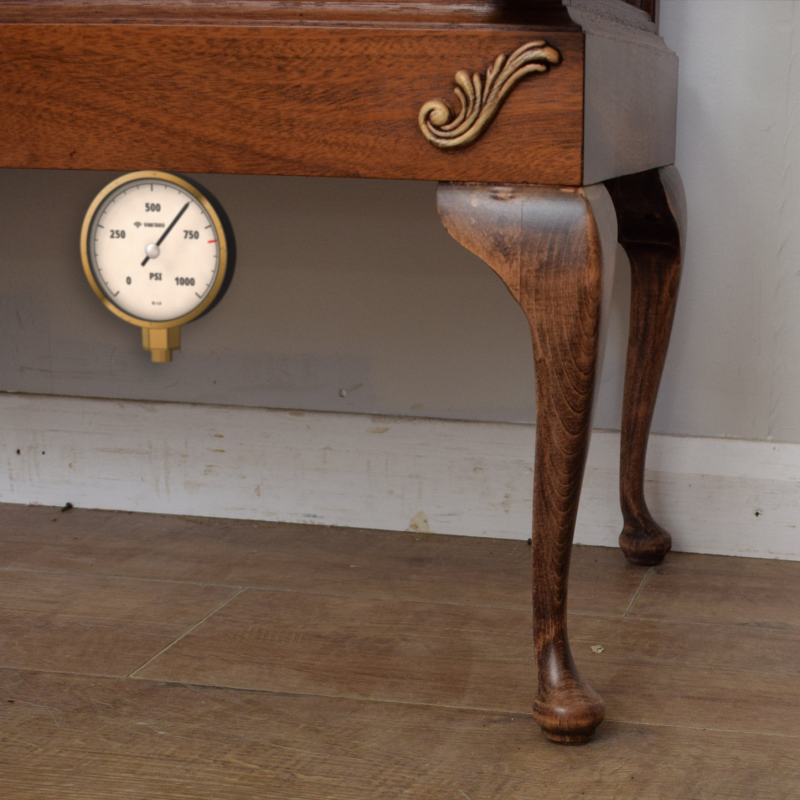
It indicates 650 psi
